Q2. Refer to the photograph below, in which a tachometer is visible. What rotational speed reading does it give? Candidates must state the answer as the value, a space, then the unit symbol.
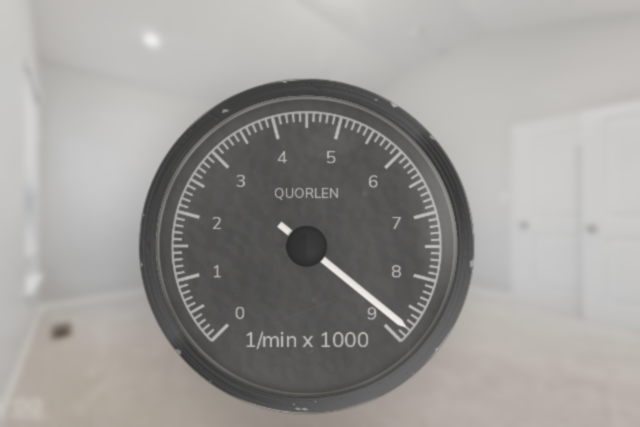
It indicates 8800 rpm
